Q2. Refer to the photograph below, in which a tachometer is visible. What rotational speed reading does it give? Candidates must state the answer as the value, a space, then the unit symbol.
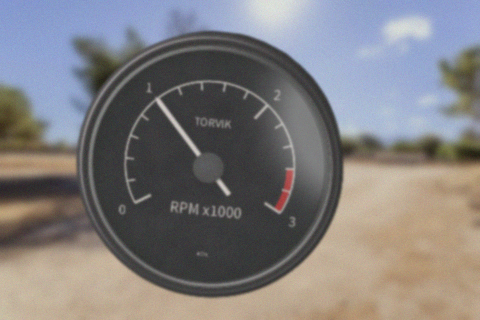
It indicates 1000 rpm
